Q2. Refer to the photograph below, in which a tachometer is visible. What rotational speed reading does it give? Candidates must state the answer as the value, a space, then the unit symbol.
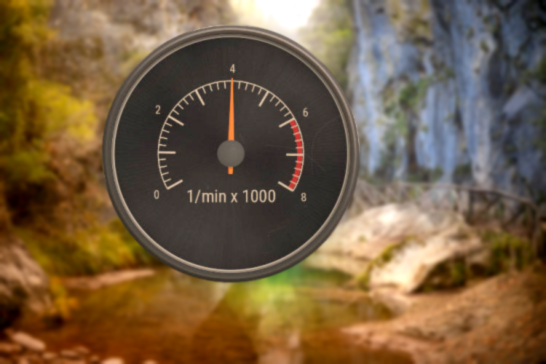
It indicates 4000 rpm
